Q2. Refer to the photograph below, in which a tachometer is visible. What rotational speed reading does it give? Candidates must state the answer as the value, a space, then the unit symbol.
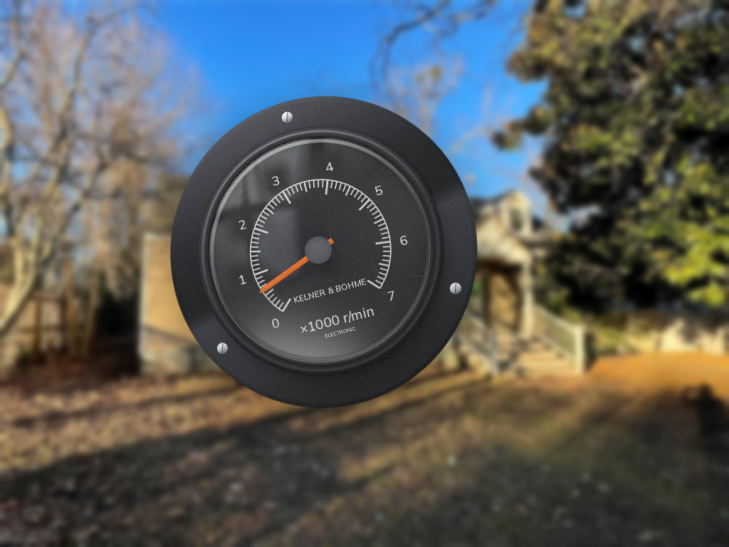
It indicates 600 rpm
